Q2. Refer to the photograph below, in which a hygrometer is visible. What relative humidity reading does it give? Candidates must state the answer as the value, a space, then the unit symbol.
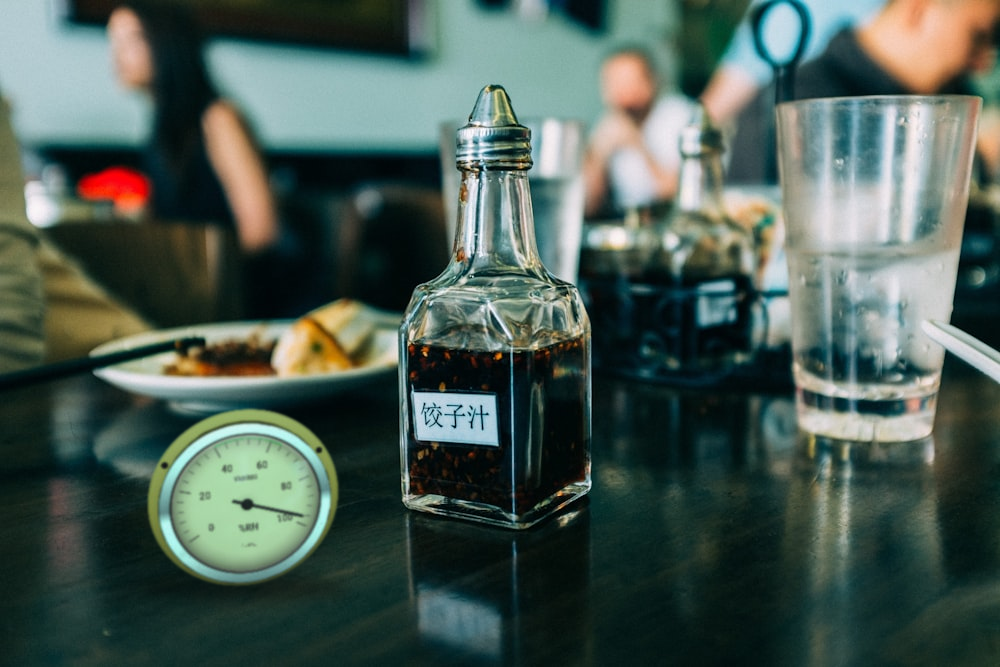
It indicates 96 %
